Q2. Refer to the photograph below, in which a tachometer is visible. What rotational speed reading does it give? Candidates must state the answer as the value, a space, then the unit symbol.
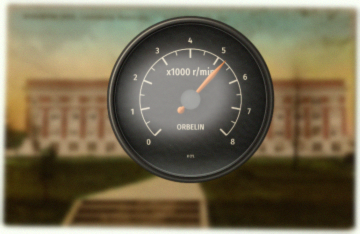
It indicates 5250 rpm
